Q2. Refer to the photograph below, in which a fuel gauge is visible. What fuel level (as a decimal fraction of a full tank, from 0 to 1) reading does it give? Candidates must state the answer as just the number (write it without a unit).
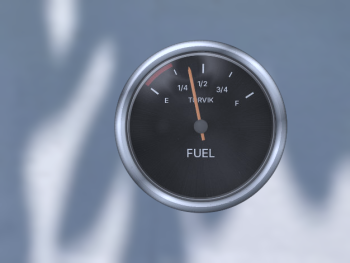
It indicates 0.375
